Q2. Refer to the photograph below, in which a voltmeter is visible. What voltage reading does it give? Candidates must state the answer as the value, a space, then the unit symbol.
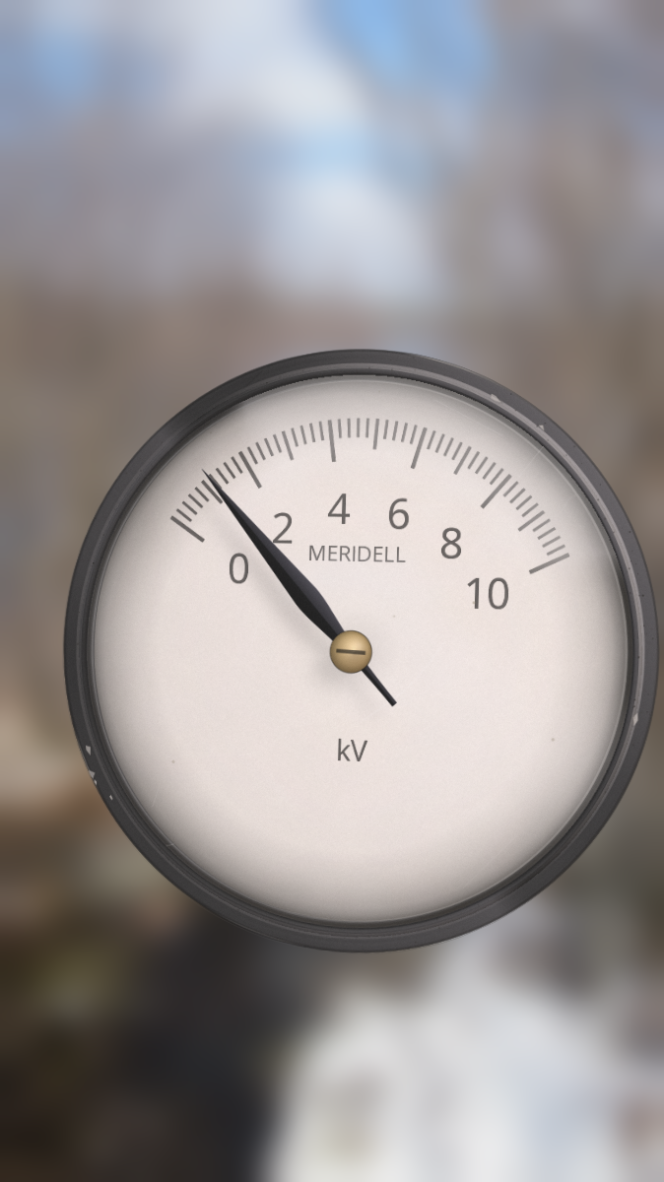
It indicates 1.2 kV
